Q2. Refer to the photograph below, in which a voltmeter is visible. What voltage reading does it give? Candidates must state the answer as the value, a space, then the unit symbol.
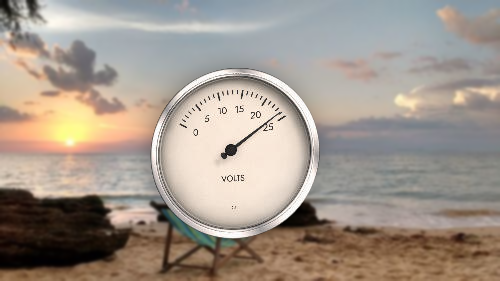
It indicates 24 V
